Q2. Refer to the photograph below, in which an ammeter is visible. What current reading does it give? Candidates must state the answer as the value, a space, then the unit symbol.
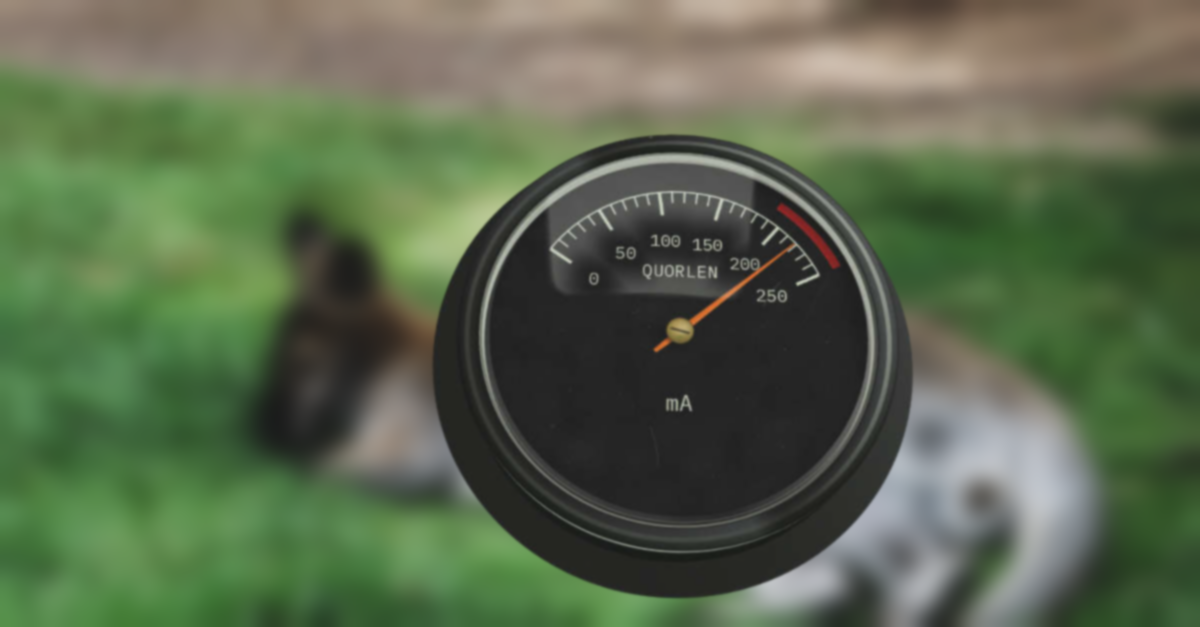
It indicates 220 mA
